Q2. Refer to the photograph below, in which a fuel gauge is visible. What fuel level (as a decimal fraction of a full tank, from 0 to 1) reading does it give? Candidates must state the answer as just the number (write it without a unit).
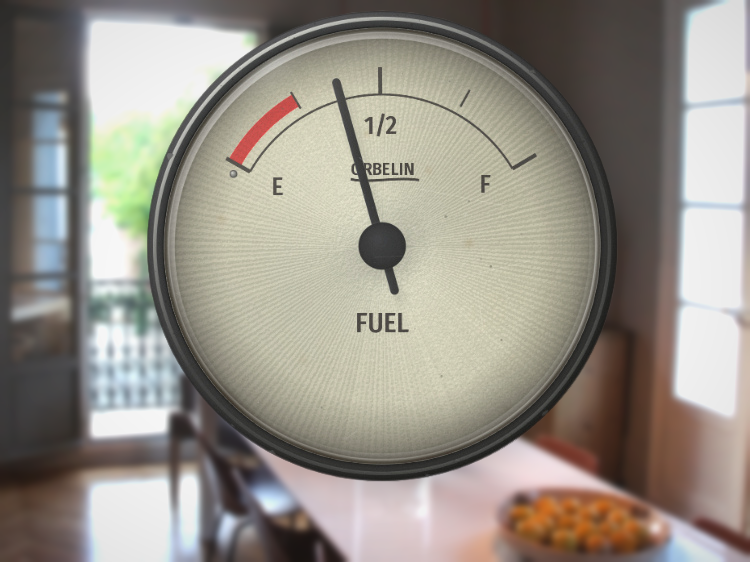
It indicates 0.375
